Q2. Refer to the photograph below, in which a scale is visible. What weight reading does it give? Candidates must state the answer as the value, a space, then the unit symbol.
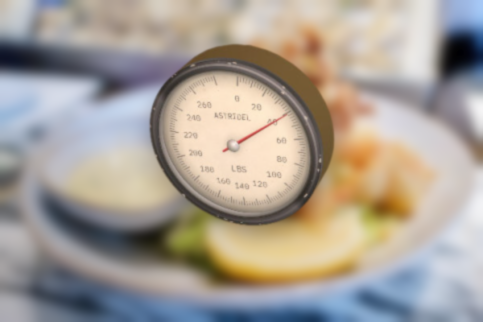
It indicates 40 lb
